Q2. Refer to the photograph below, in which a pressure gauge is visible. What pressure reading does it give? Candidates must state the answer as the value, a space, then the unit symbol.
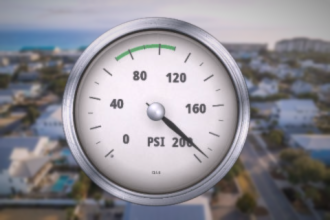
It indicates 195 psi
